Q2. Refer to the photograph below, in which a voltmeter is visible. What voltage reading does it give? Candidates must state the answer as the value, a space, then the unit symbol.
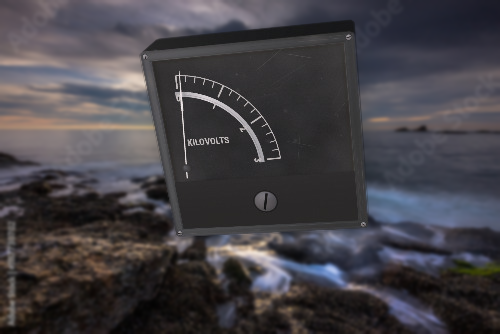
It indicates 0.1 kV
